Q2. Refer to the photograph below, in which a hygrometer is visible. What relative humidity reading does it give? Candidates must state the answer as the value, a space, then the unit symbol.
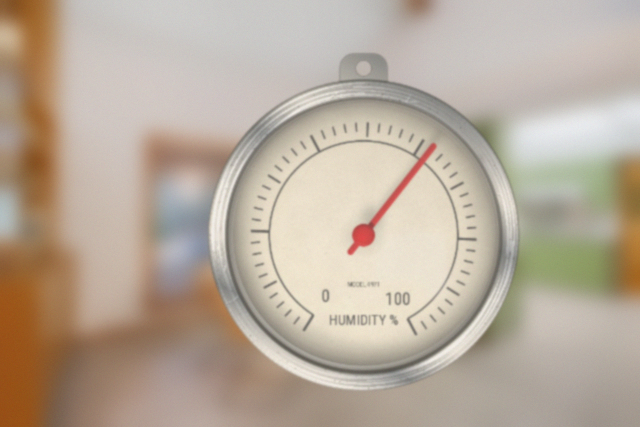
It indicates 62 %
